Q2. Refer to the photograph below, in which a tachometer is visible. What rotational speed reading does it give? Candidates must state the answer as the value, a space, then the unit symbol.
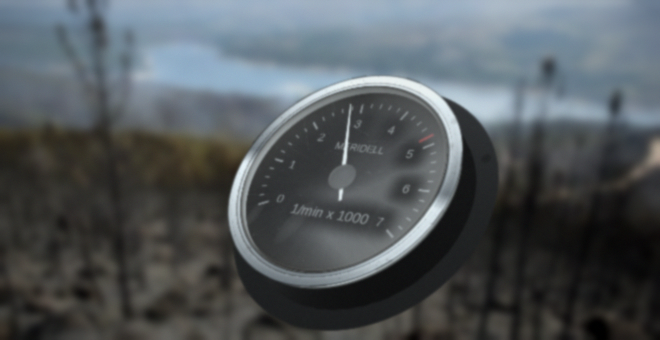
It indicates 2800 rpm
